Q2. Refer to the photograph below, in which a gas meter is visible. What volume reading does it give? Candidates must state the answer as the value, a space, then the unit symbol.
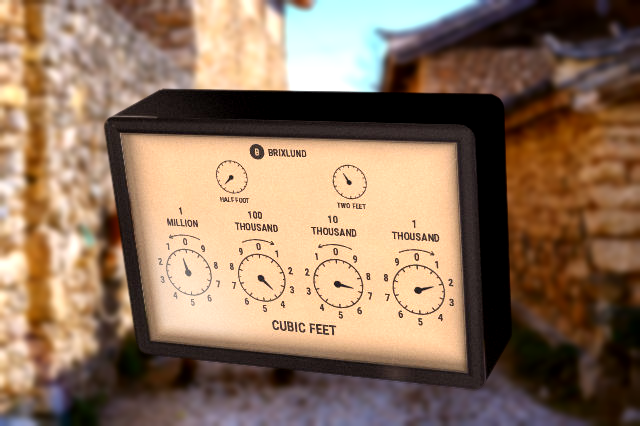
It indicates 37200 ft³
